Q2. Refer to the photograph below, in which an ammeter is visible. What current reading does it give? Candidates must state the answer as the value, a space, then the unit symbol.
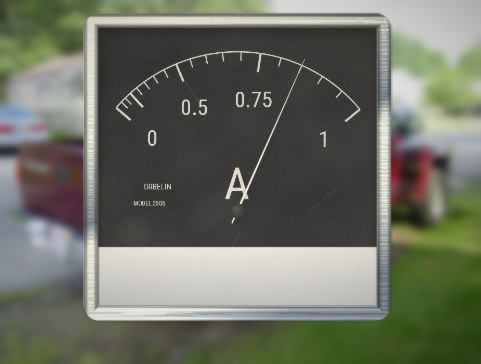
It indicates 0.85 A
